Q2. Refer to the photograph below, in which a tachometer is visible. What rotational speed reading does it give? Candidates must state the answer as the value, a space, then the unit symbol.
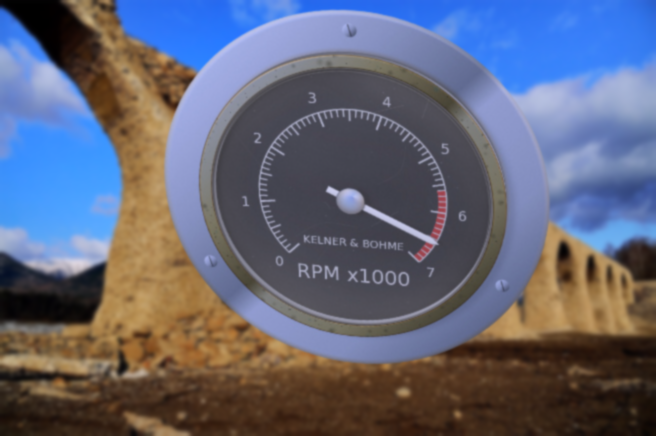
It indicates 6500 rpm
